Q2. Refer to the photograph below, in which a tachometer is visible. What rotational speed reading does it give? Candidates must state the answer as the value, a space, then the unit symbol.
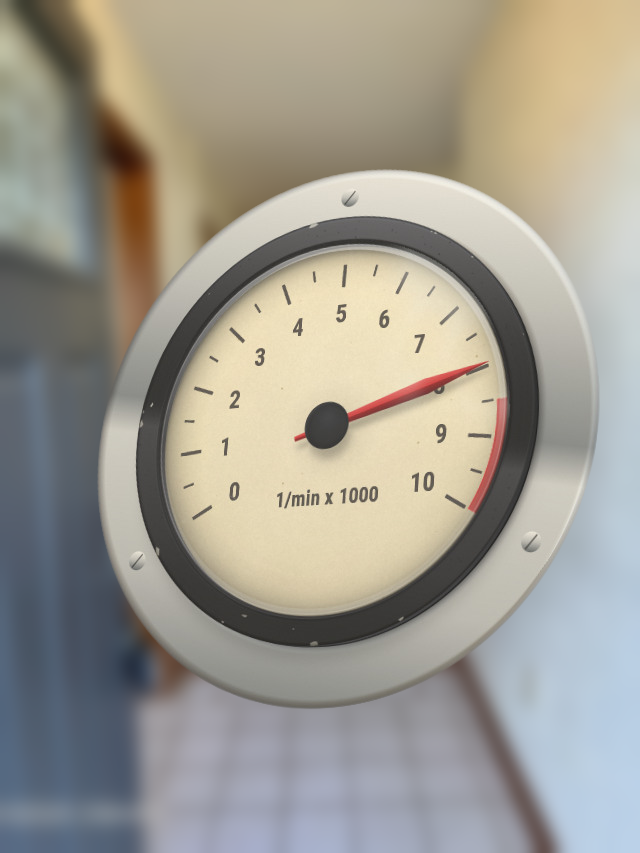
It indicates 8000 rpm
